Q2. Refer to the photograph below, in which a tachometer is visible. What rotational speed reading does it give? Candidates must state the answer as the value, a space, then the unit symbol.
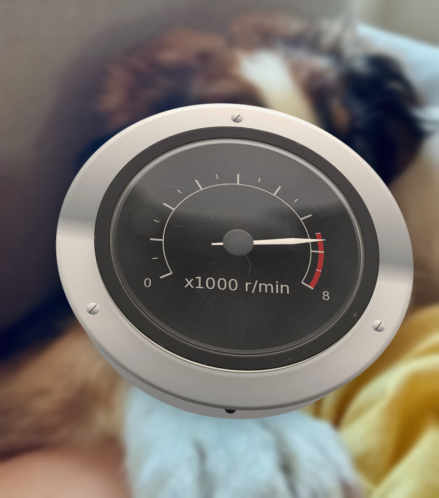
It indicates 6750 rpm
